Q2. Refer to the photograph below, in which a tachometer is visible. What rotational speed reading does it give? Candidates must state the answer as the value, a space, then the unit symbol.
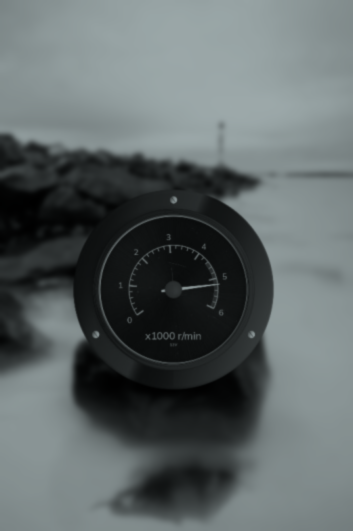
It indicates 5200 rpm
